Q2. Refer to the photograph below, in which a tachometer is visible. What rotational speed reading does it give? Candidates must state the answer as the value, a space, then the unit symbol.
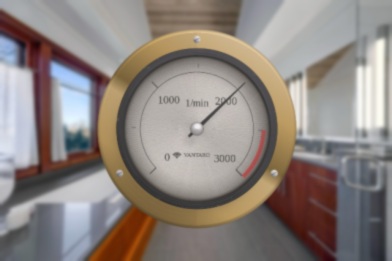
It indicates 2000 rpm
